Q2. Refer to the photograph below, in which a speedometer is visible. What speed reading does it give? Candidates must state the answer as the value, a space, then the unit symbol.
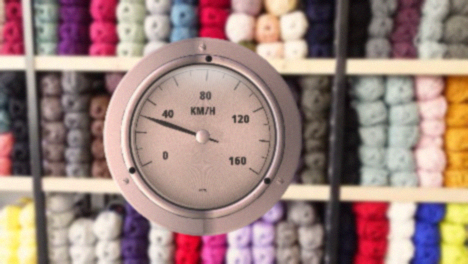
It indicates 30 km/h
